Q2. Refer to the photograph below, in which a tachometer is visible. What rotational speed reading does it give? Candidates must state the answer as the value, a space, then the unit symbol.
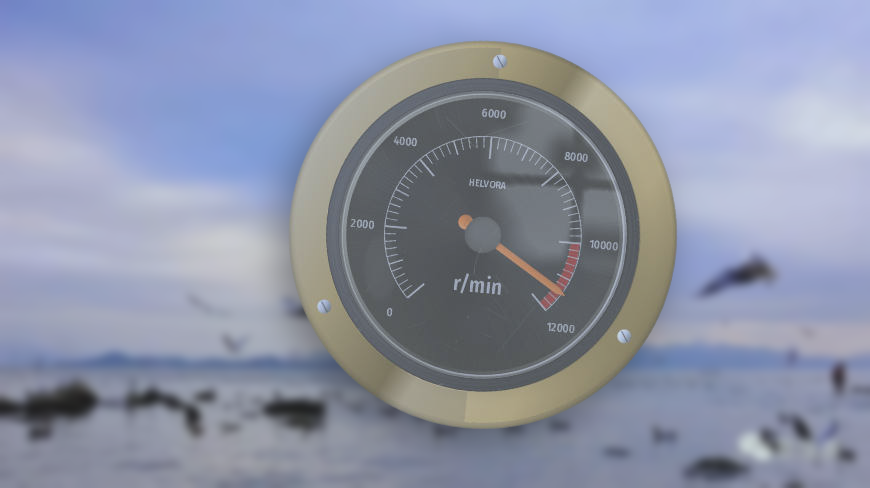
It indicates 11400 rpm
